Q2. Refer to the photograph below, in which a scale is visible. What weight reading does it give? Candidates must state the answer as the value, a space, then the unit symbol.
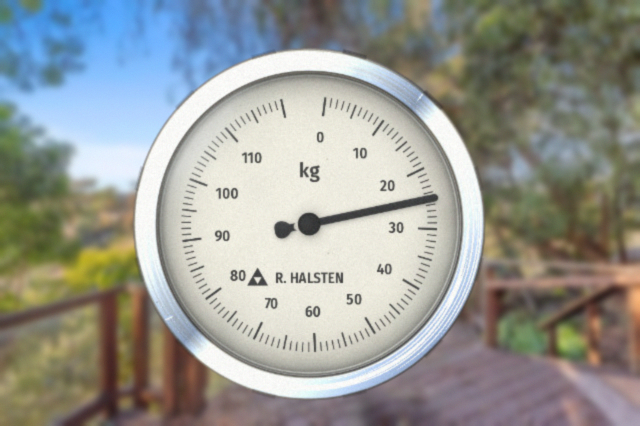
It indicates 25 kg
